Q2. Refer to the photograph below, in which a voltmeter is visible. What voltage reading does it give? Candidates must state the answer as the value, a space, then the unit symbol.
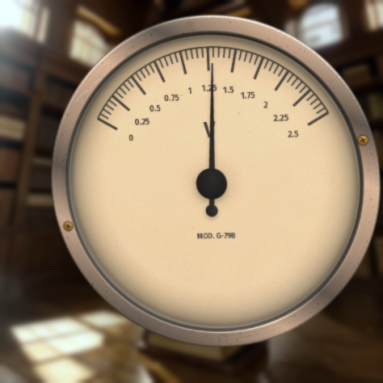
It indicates 1.3 V
